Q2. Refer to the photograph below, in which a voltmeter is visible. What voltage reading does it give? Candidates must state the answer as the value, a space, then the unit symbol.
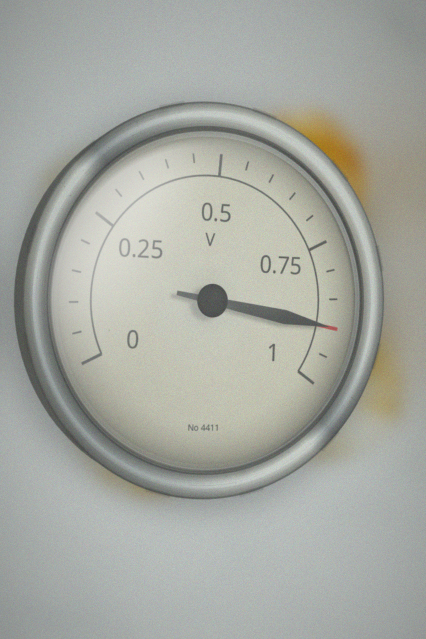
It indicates 0.9 V
